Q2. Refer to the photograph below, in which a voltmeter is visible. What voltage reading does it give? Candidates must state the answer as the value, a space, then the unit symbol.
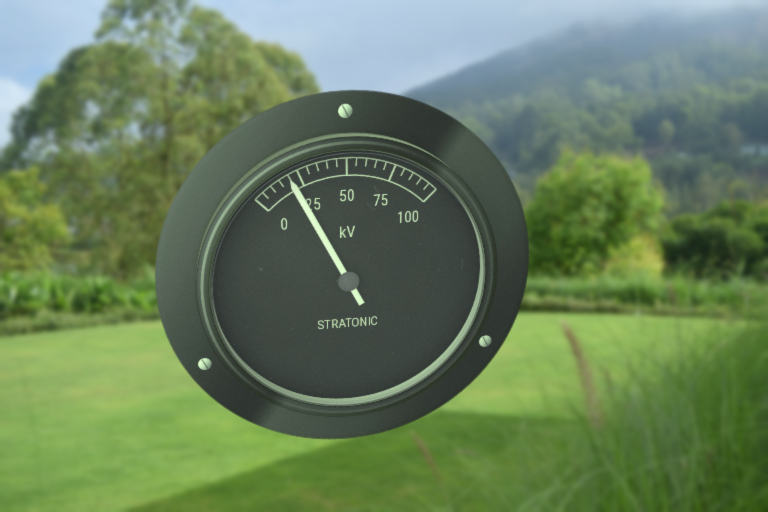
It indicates 20 kV
